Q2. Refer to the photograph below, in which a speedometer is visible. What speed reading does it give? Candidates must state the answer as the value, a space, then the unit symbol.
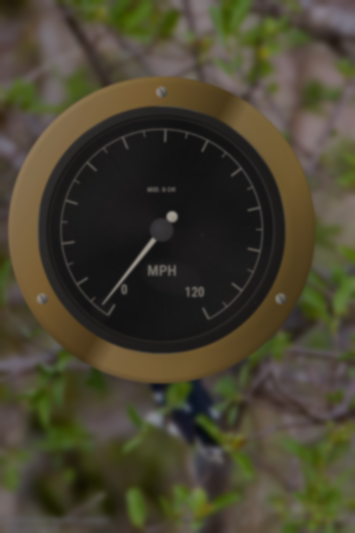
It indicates 2.5 mph
